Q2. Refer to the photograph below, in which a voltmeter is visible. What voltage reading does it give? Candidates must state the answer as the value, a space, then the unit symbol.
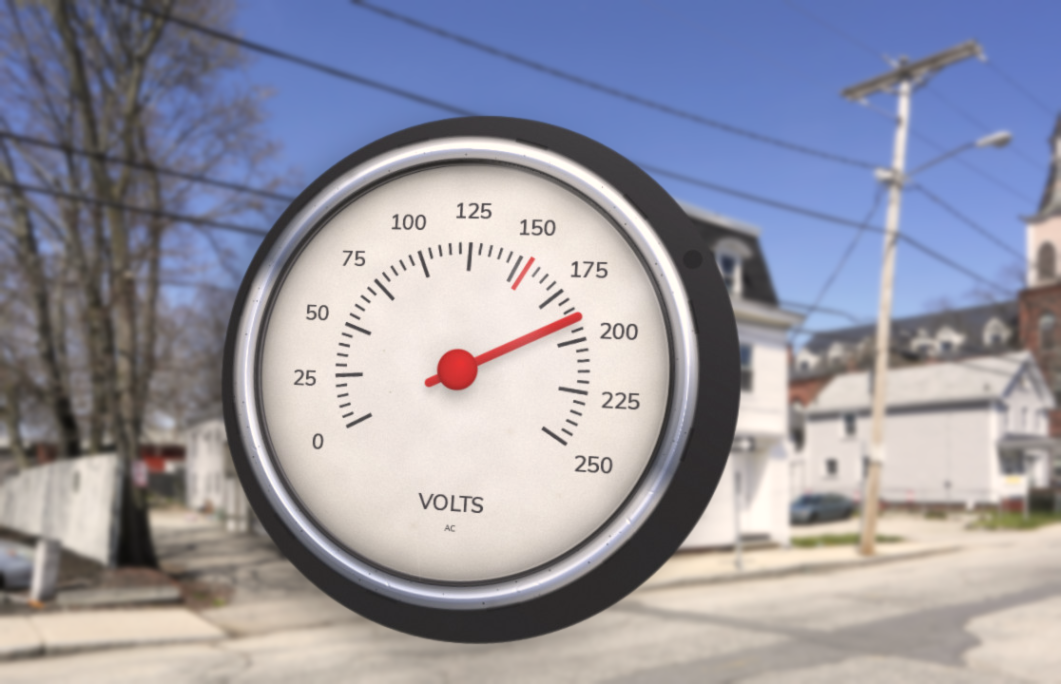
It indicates 190 V
